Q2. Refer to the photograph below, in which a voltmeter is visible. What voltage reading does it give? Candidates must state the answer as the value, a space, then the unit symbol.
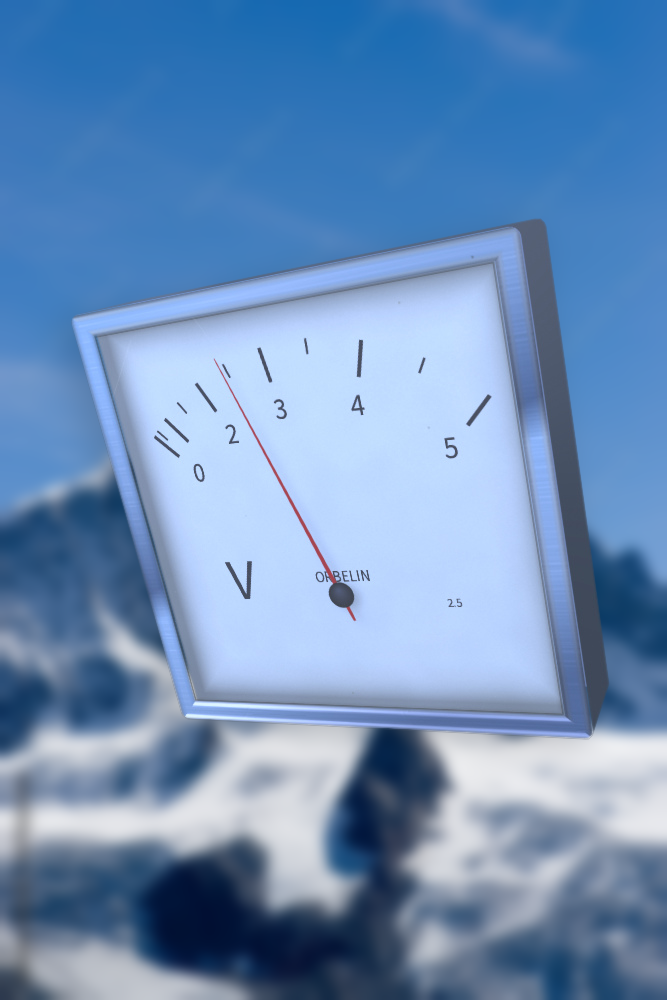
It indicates 2.5 V
